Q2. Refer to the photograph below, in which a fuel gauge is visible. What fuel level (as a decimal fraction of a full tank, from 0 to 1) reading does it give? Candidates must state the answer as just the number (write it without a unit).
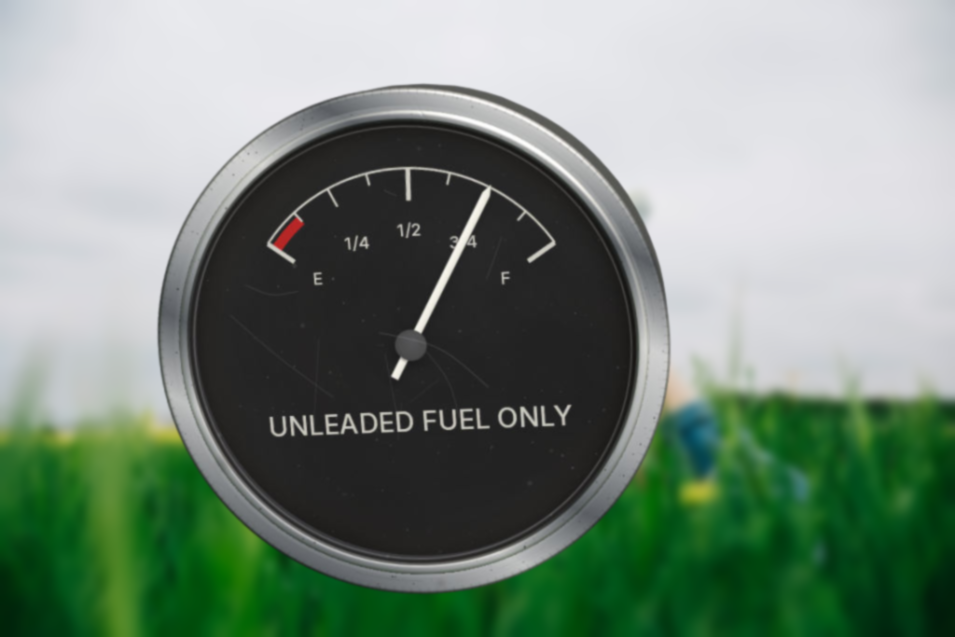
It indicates 0.75
